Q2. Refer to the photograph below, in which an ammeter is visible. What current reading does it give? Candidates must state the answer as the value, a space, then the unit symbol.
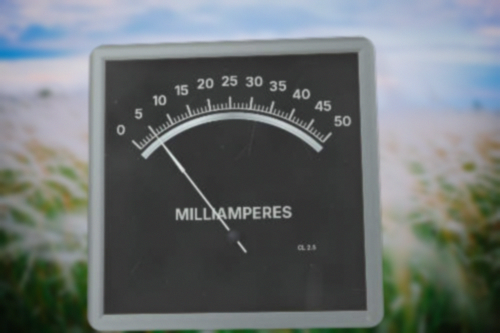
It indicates 5 mA
